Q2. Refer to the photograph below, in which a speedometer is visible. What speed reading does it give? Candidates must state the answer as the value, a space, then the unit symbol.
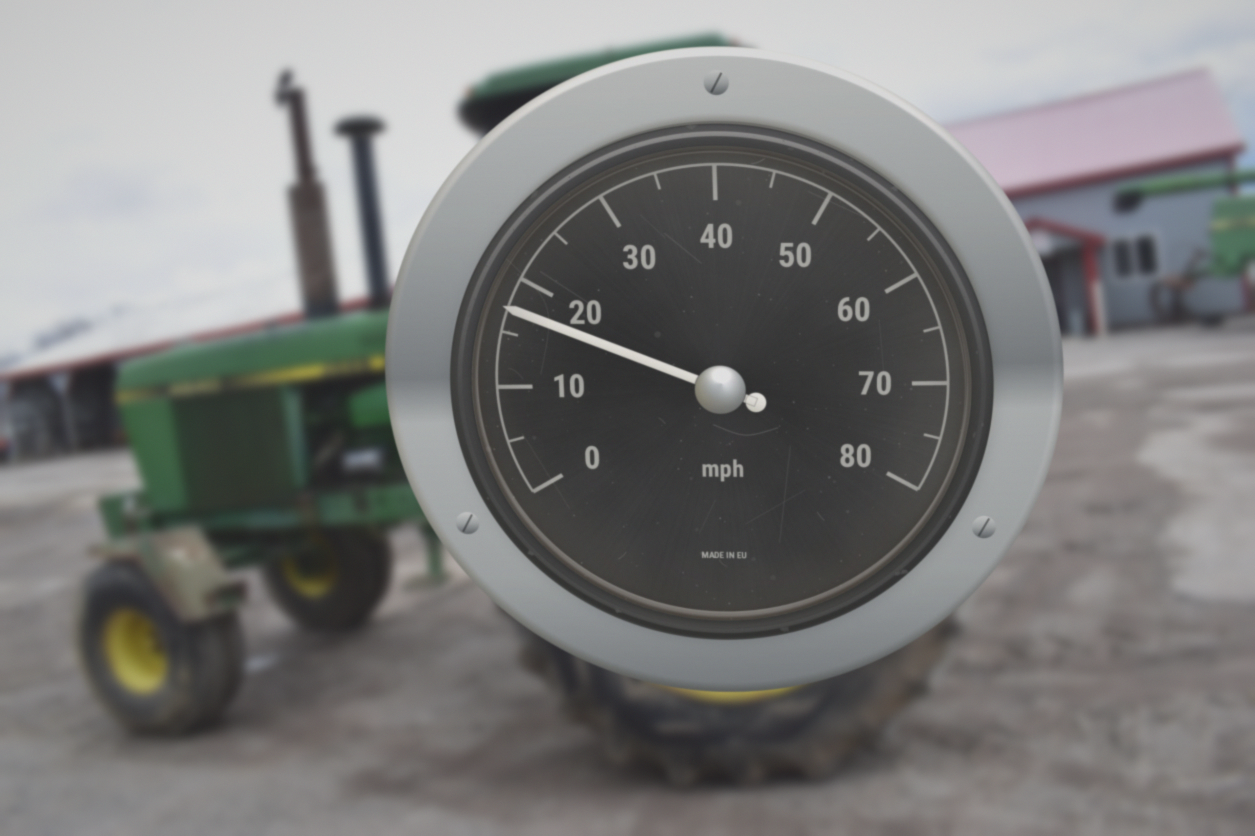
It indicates 17.5 mph
